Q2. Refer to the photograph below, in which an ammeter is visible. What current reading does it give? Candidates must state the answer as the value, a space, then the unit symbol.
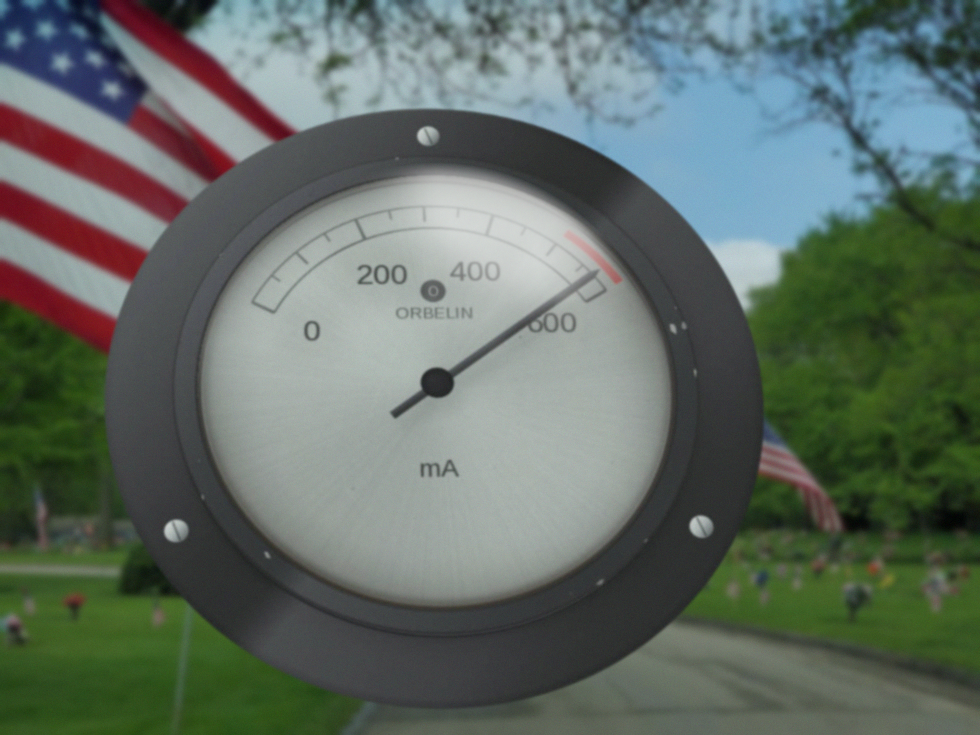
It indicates 575 mA
